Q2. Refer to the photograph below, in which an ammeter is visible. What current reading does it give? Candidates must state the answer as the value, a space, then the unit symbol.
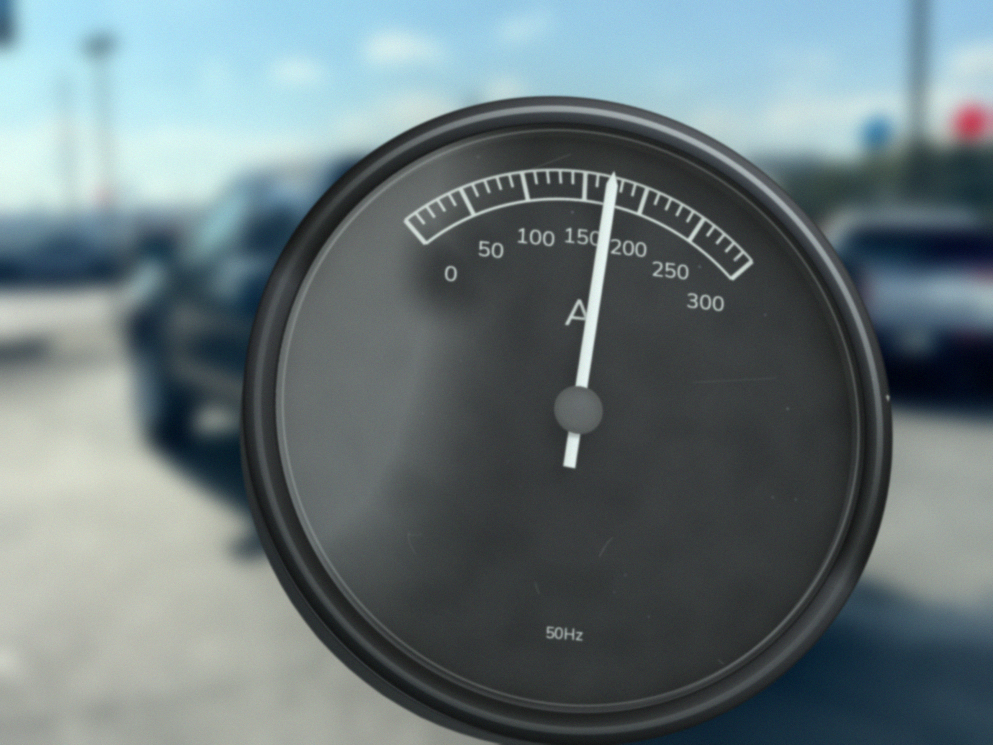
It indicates 170 A
